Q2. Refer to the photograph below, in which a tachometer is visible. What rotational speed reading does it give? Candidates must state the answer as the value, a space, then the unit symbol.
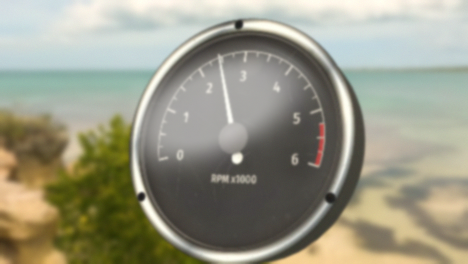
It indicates 2500 rpm
